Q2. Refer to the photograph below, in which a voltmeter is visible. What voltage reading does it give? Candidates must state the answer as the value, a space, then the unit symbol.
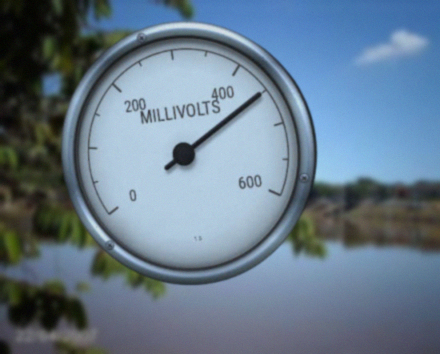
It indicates 450 mV
